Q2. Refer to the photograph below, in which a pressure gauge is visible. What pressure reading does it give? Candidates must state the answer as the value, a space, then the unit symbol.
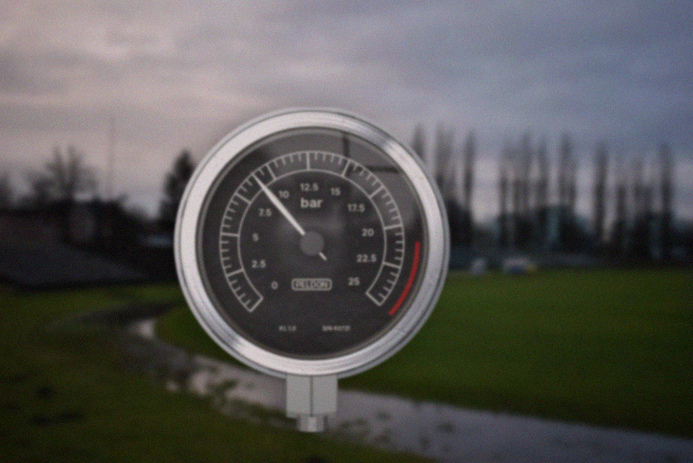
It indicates 9 bar
